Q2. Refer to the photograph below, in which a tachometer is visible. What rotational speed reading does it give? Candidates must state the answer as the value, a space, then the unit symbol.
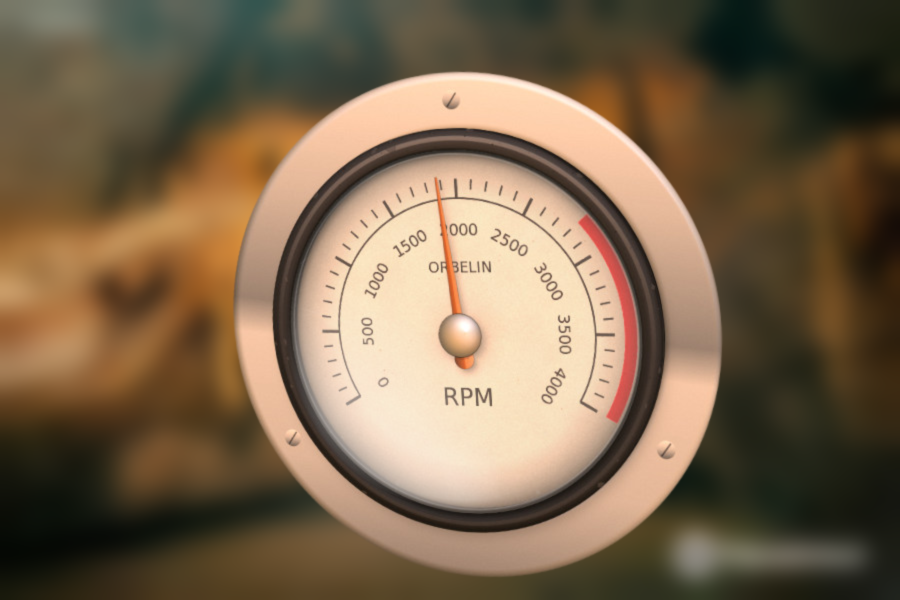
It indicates 1900 rpm
